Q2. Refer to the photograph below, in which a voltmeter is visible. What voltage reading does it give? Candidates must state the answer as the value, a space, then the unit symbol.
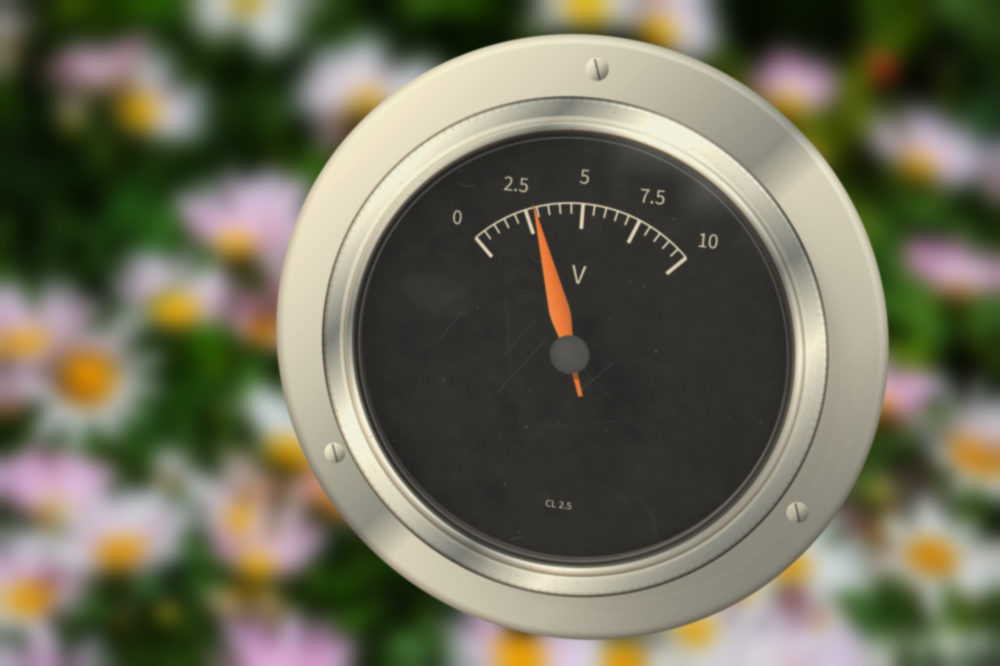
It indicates 3 V
